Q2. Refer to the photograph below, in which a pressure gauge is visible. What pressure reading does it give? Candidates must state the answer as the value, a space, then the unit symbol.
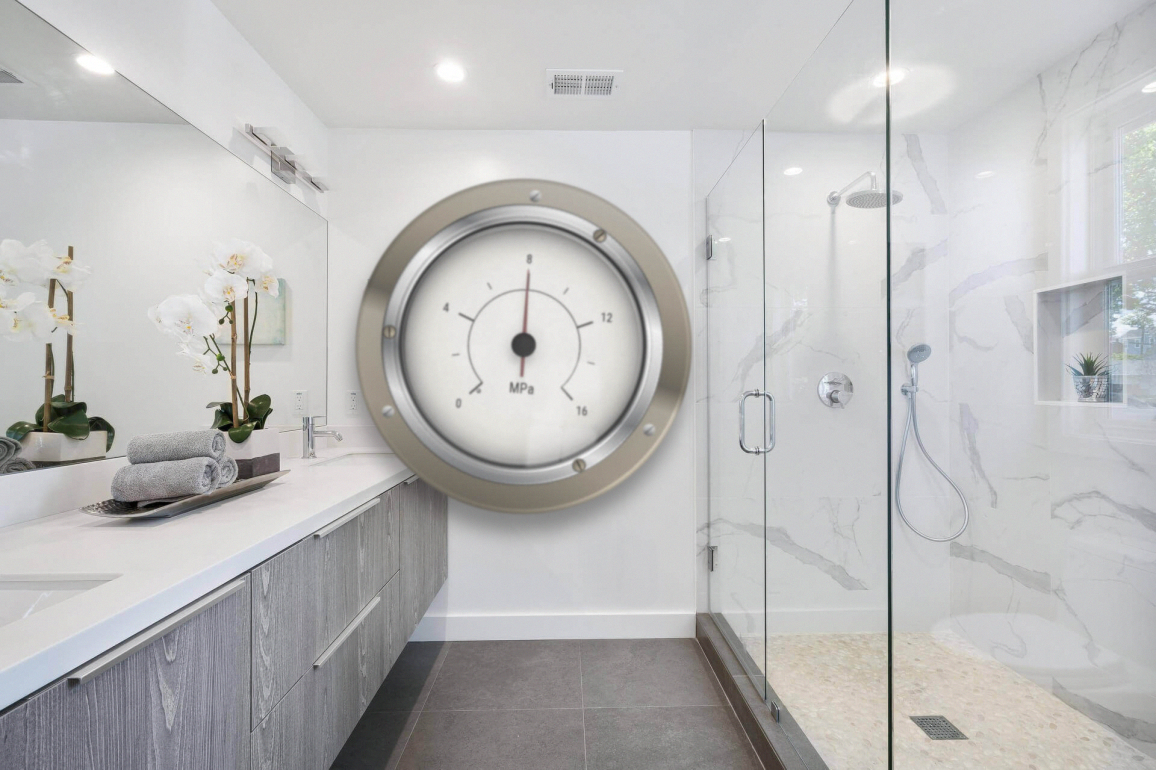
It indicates 8 MPa
